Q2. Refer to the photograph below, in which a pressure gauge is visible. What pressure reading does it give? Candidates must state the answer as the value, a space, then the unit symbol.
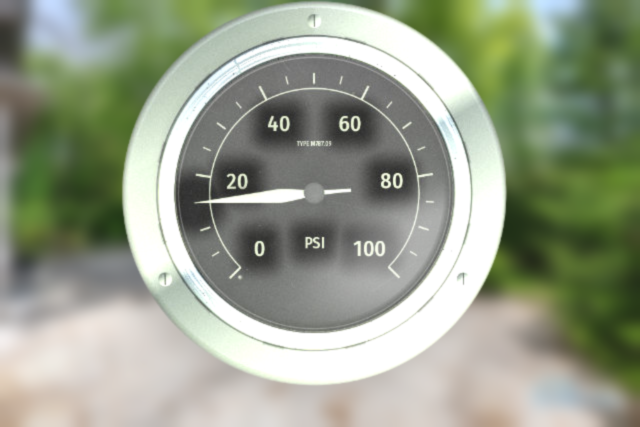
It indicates 15 psi
